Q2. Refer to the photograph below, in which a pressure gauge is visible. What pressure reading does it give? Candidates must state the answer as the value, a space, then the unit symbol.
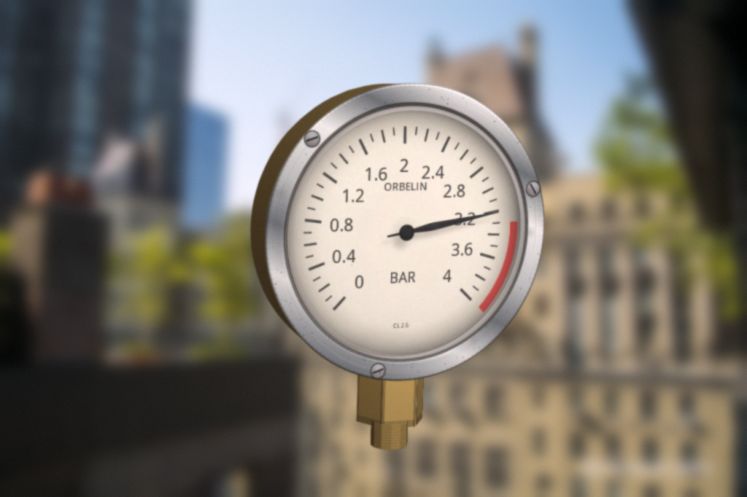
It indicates 3.2 bar
